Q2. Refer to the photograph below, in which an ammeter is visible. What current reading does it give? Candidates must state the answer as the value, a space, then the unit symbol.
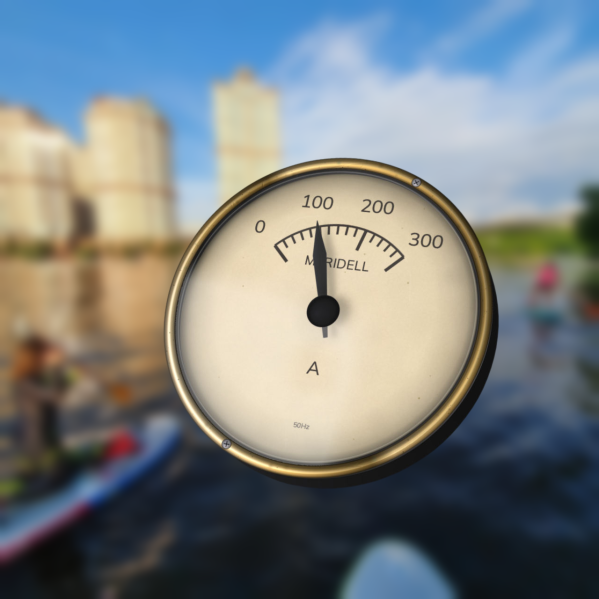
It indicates 100 A
